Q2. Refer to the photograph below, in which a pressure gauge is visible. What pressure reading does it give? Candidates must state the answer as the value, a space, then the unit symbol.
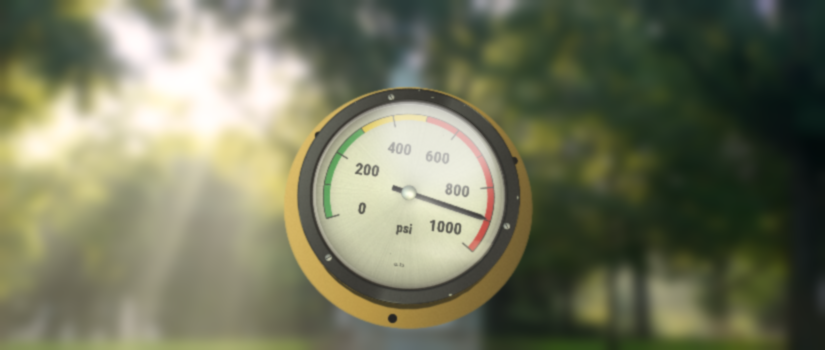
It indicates 900 psi
